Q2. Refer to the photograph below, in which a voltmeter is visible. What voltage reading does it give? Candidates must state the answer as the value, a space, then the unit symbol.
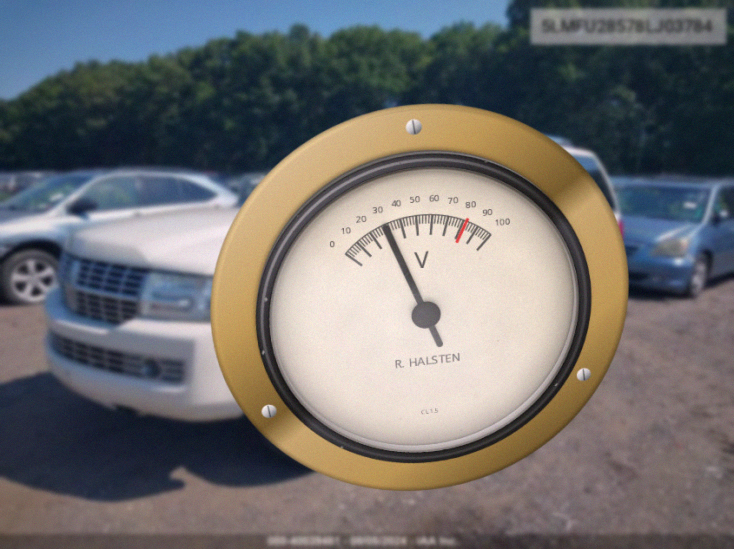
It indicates 30 V
